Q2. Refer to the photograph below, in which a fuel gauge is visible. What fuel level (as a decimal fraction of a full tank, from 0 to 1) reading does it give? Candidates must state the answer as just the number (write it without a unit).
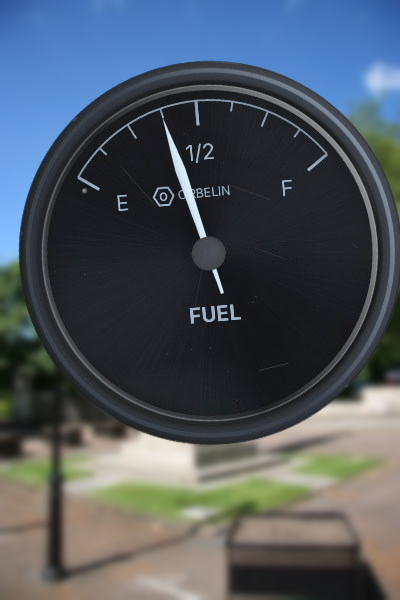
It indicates 0.375
